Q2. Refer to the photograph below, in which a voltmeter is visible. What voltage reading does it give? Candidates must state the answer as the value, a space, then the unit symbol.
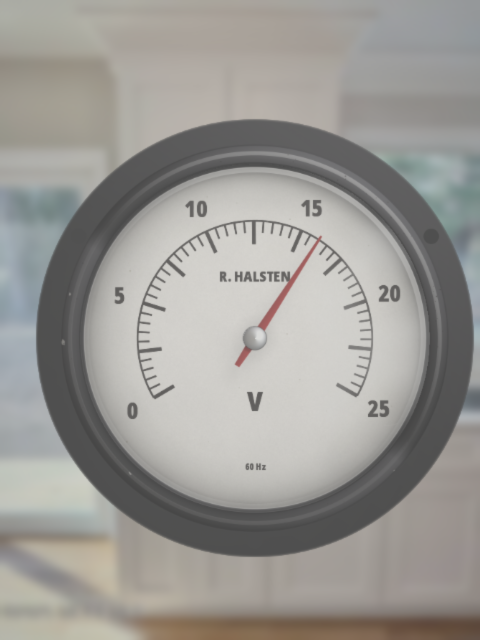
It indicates 16 V
